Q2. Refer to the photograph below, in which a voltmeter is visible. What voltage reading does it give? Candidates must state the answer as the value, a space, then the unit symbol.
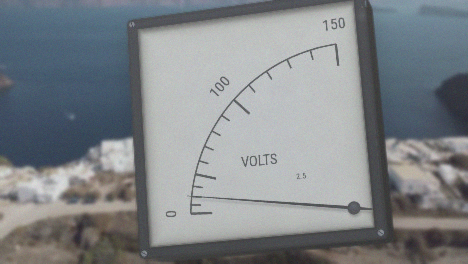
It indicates 30 V
